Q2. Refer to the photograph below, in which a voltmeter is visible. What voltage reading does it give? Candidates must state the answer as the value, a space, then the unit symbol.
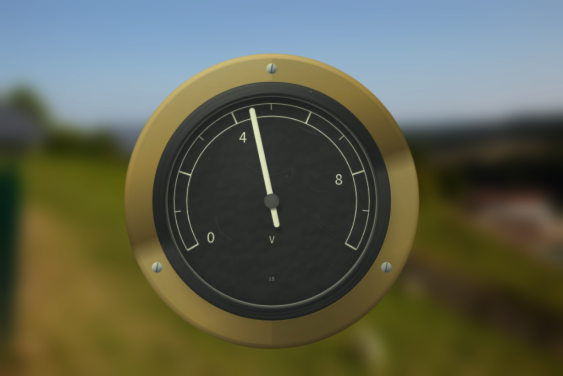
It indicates 4.5 V
